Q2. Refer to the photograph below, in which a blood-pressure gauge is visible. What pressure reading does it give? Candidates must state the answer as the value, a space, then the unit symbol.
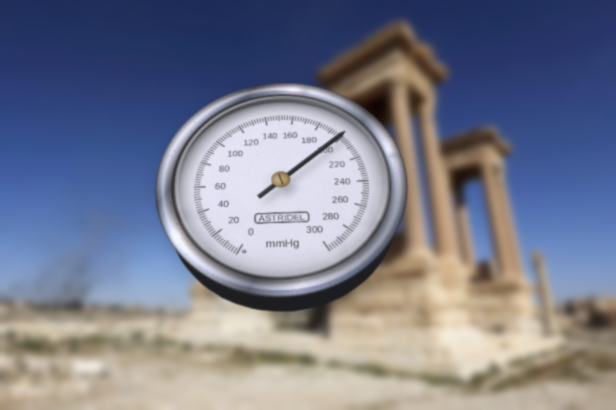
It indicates 200 mmHg
